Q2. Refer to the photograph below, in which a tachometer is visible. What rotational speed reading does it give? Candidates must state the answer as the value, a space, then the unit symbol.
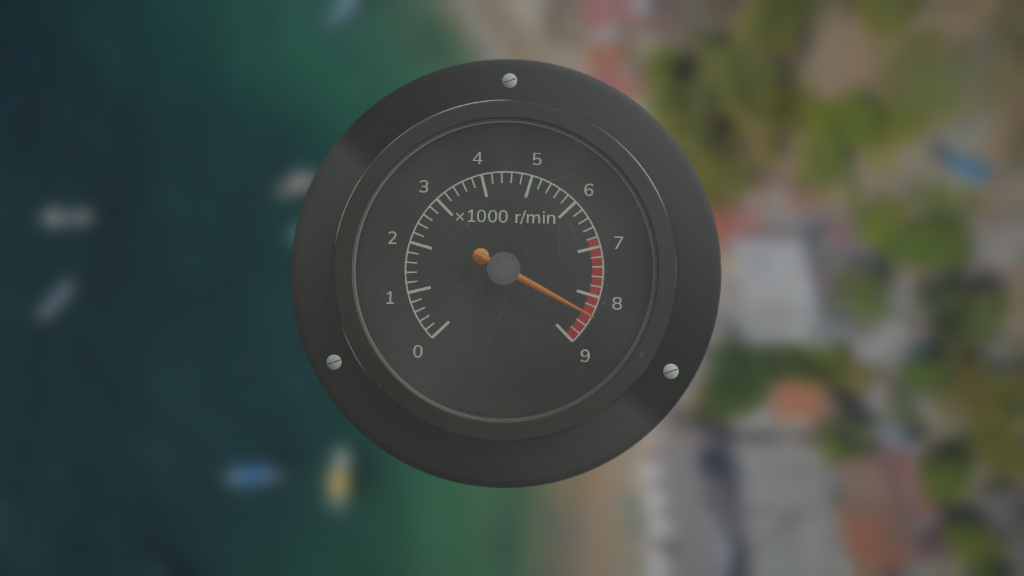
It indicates 8400 rpm
